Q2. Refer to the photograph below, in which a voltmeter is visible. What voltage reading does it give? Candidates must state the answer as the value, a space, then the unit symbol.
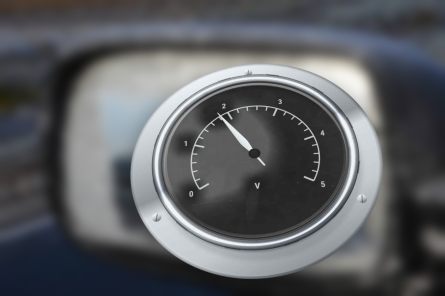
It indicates 1.8 V
